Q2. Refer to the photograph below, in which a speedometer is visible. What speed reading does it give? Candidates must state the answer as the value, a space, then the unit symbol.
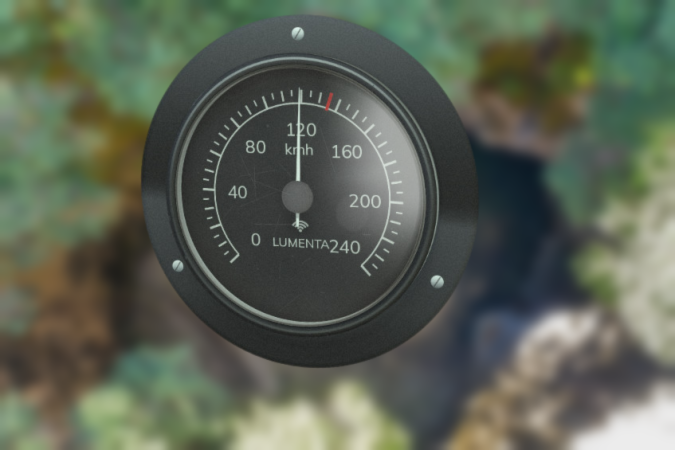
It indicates 120 km/h
